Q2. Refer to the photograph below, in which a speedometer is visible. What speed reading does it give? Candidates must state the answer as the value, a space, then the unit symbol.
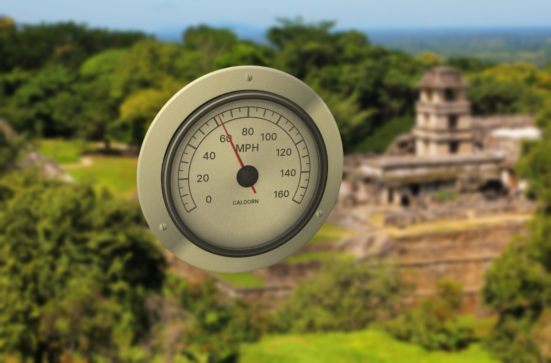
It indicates 62.5 mph
